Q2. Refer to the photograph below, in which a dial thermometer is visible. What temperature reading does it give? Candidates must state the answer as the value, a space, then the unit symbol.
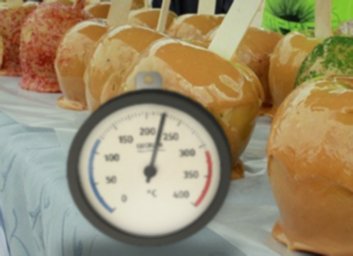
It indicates 225 °C
